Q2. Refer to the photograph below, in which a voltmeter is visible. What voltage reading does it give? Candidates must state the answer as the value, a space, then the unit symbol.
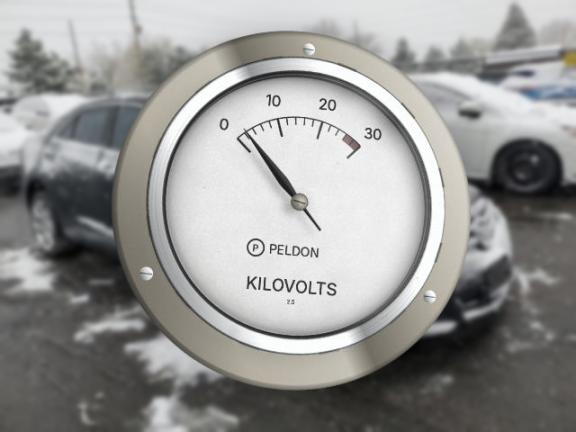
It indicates 2 kV
